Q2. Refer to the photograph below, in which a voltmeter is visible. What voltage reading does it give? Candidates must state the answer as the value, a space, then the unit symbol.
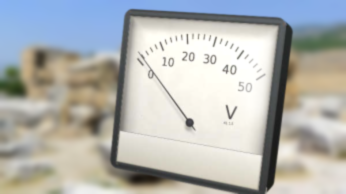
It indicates 2 V
